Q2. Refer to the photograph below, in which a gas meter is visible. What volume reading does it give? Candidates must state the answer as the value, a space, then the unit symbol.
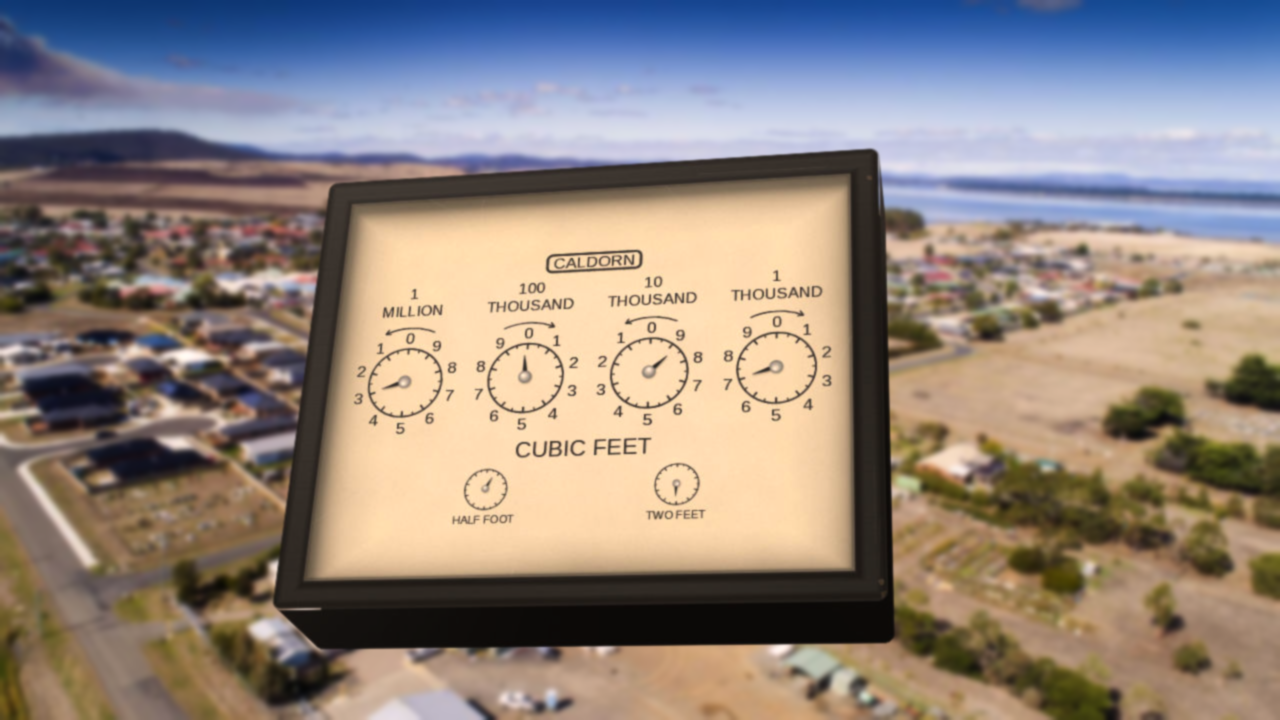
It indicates 298700 ft³
